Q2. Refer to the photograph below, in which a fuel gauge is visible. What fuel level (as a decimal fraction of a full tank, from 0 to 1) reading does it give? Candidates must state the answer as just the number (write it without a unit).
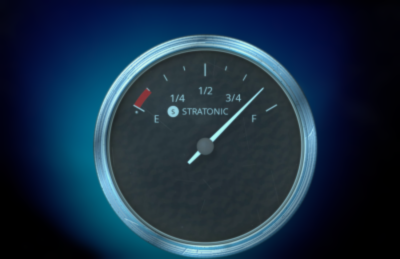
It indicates 0.875
